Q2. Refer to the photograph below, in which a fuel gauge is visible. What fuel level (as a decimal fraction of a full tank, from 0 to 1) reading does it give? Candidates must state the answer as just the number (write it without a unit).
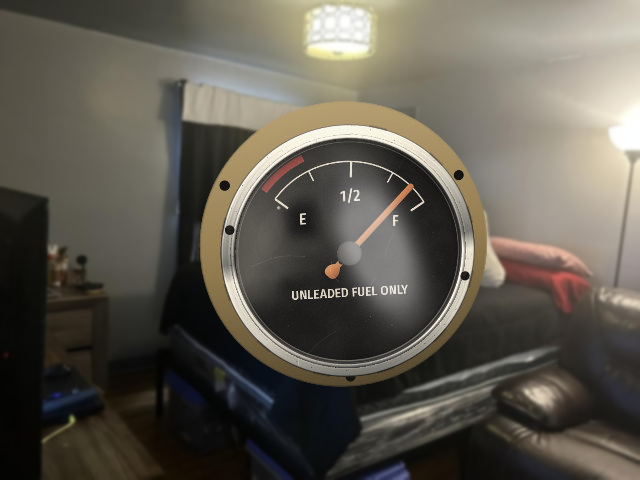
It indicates 0.875
